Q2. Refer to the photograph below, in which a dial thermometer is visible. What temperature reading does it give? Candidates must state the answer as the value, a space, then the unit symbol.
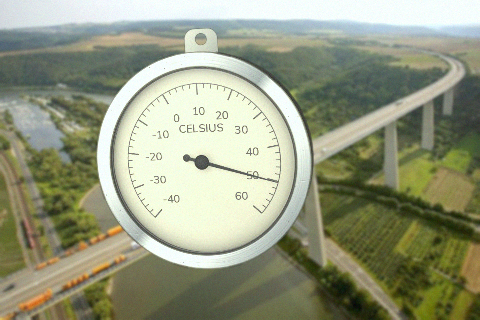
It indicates 50 °C
